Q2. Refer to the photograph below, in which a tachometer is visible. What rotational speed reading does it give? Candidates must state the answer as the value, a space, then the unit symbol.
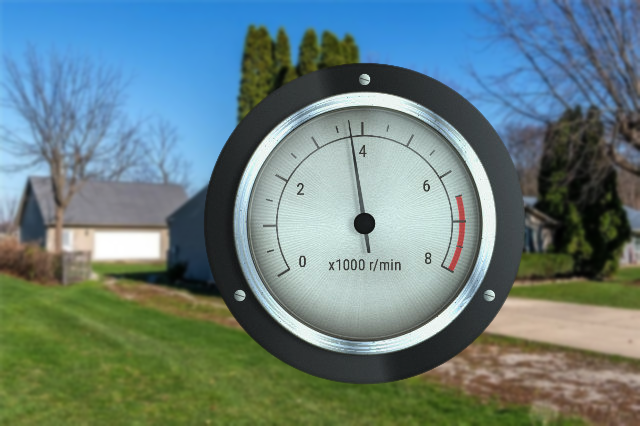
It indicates 3750 rpm
